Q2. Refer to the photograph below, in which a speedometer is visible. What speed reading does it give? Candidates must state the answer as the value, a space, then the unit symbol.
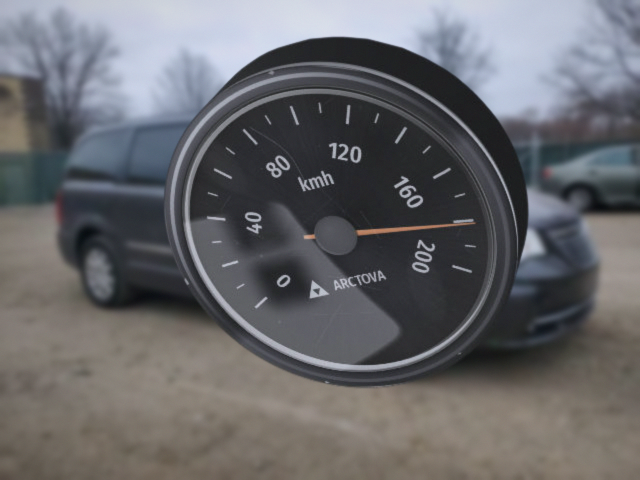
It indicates 180 km/h
